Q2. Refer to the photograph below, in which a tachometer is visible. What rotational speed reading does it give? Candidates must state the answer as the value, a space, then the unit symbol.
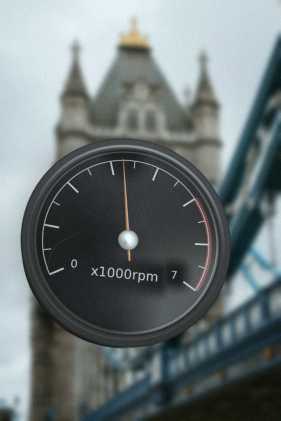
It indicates 3250 rpm
